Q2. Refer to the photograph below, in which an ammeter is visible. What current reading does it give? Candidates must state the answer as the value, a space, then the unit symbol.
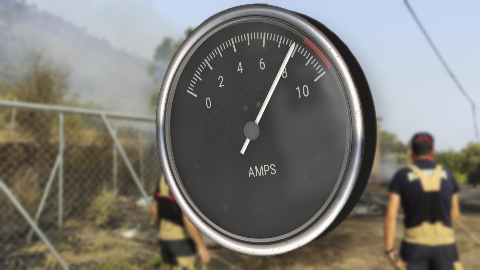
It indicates 8 A
